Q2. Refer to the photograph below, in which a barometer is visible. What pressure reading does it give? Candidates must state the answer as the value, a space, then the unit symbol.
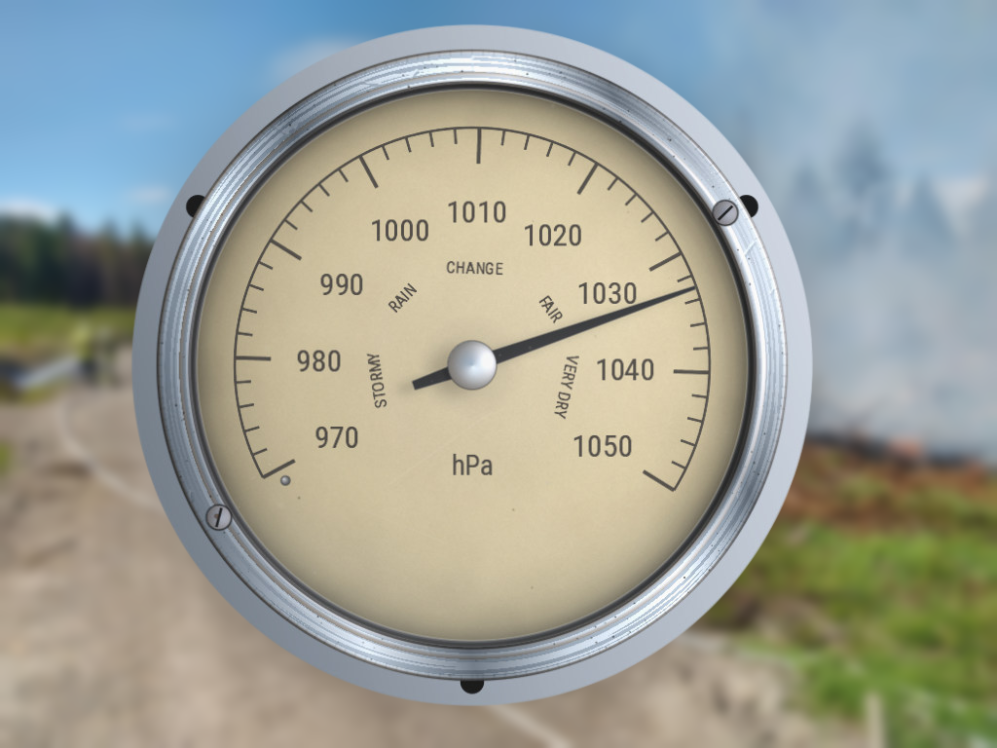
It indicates 1033 hPa
